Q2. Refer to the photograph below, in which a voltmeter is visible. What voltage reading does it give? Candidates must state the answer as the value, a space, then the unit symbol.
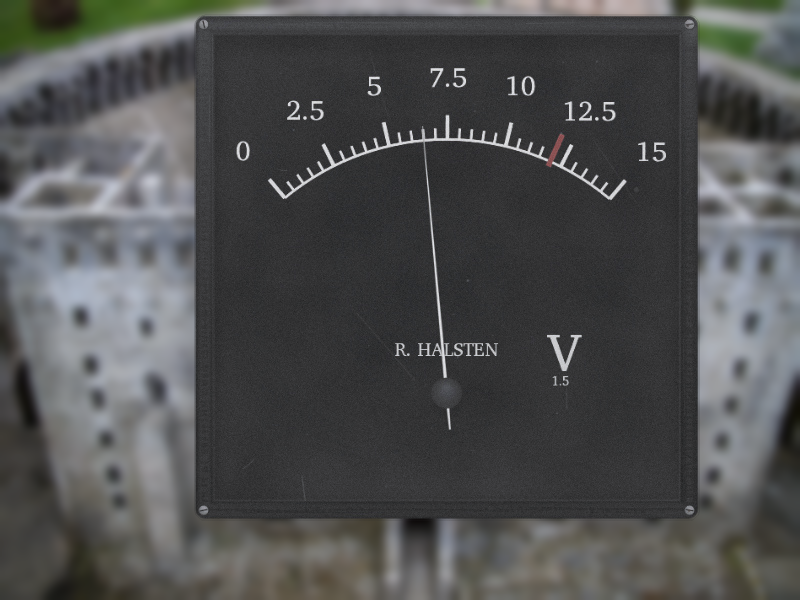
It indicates 6.5 V
